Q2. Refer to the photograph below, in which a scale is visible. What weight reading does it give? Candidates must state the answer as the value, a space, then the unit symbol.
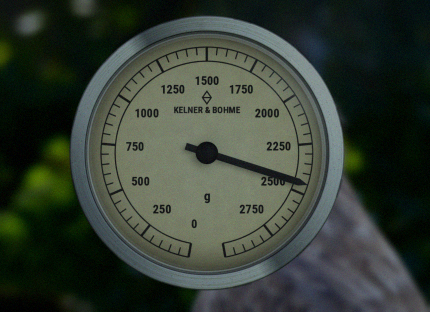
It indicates 2450 g
